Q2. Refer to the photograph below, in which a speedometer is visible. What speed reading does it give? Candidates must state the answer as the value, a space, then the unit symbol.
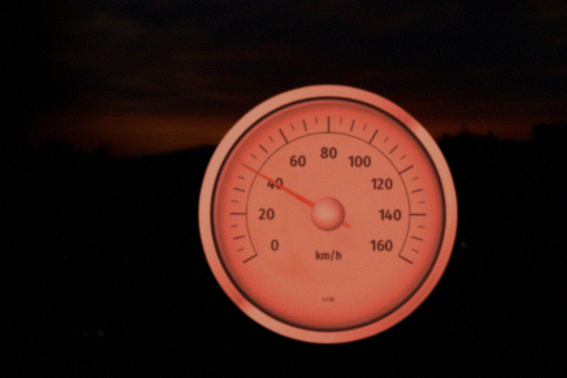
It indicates 40 km/h
